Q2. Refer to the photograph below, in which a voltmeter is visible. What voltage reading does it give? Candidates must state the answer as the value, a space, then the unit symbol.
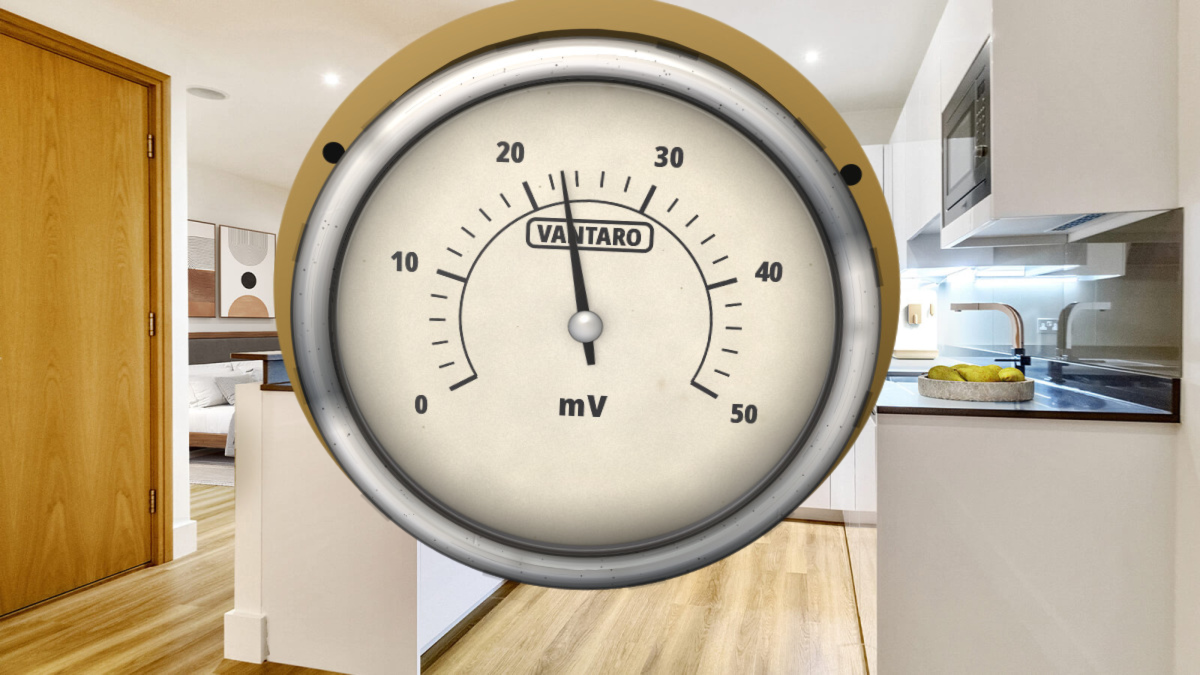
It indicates 23 mV
